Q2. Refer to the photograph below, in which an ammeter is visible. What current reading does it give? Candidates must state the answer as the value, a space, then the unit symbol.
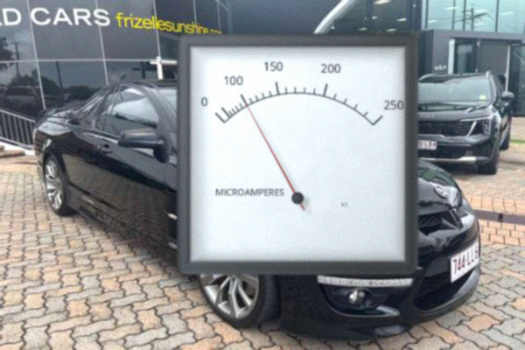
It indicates 100 µA
